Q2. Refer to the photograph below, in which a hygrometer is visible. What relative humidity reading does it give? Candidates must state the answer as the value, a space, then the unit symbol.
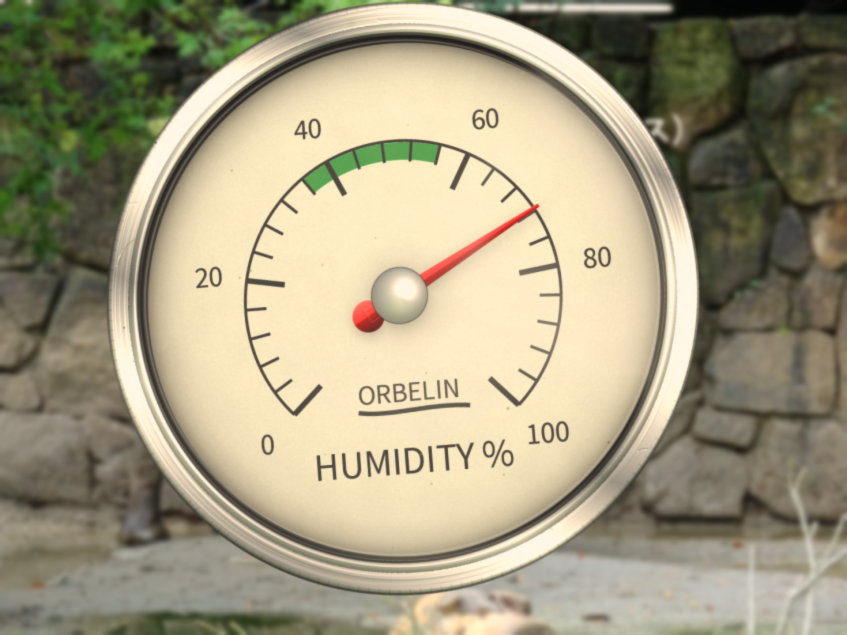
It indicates 72 %
